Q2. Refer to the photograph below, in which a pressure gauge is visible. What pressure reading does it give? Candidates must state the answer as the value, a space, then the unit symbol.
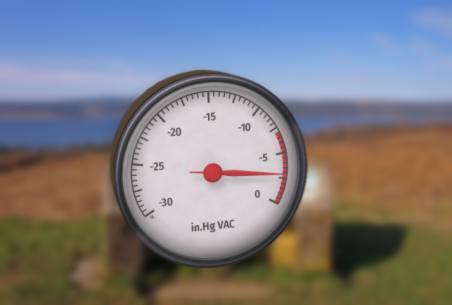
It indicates -3 inHg
